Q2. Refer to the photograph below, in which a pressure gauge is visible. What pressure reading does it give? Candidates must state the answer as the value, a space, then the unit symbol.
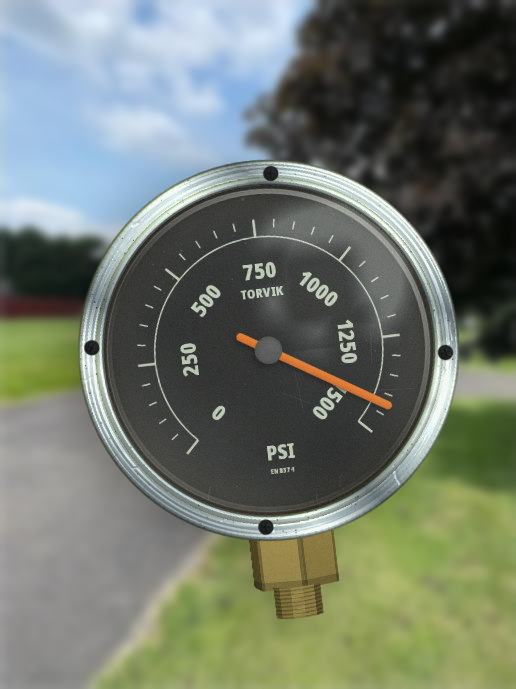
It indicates 1425 psi
